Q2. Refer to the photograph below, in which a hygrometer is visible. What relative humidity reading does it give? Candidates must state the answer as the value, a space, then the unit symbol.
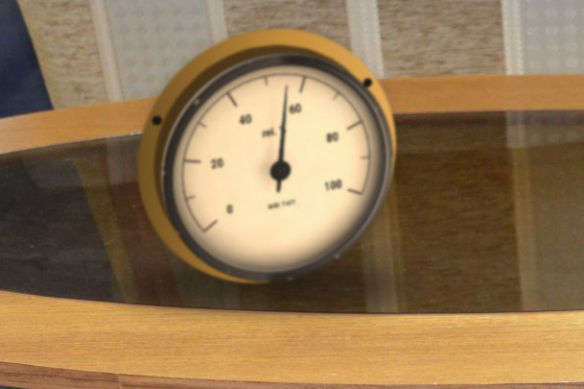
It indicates 55 %
